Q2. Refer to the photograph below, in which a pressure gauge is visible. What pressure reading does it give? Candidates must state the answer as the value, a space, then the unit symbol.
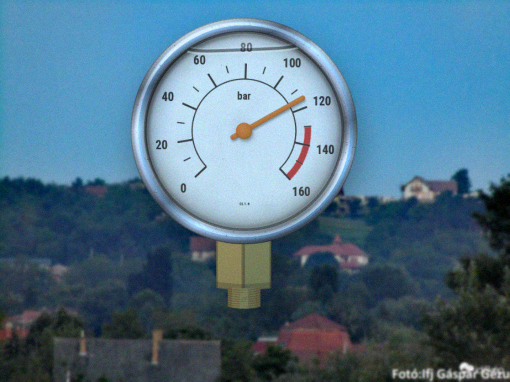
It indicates 115 bar
